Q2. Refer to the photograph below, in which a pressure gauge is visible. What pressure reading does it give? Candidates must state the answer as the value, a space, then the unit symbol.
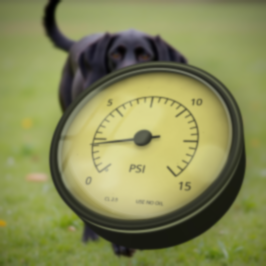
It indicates 2 psi
